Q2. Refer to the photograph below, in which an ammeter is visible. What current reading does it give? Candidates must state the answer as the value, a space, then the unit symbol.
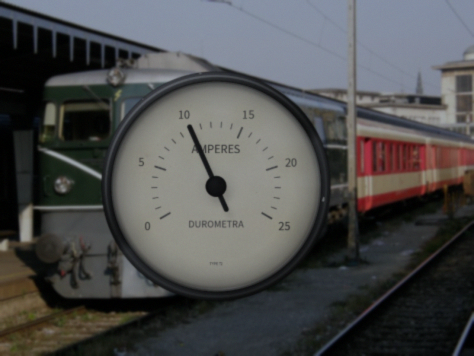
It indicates 10 A
